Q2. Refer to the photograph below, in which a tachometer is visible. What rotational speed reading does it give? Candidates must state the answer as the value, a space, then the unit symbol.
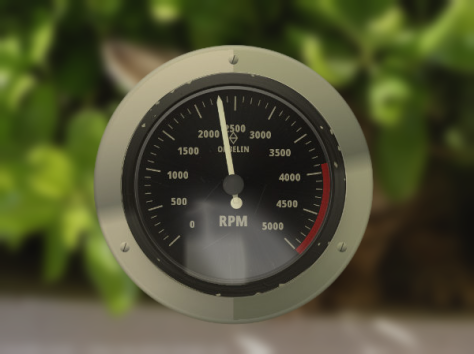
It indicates 2300 rpm
